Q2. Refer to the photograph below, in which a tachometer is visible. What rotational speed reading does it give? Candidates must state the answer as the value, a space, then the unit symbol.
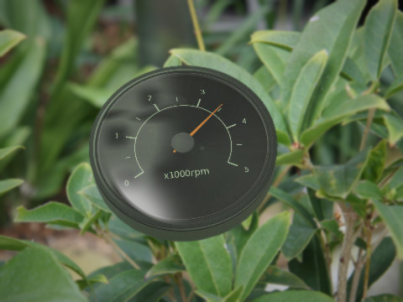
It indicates 3500 rpm
